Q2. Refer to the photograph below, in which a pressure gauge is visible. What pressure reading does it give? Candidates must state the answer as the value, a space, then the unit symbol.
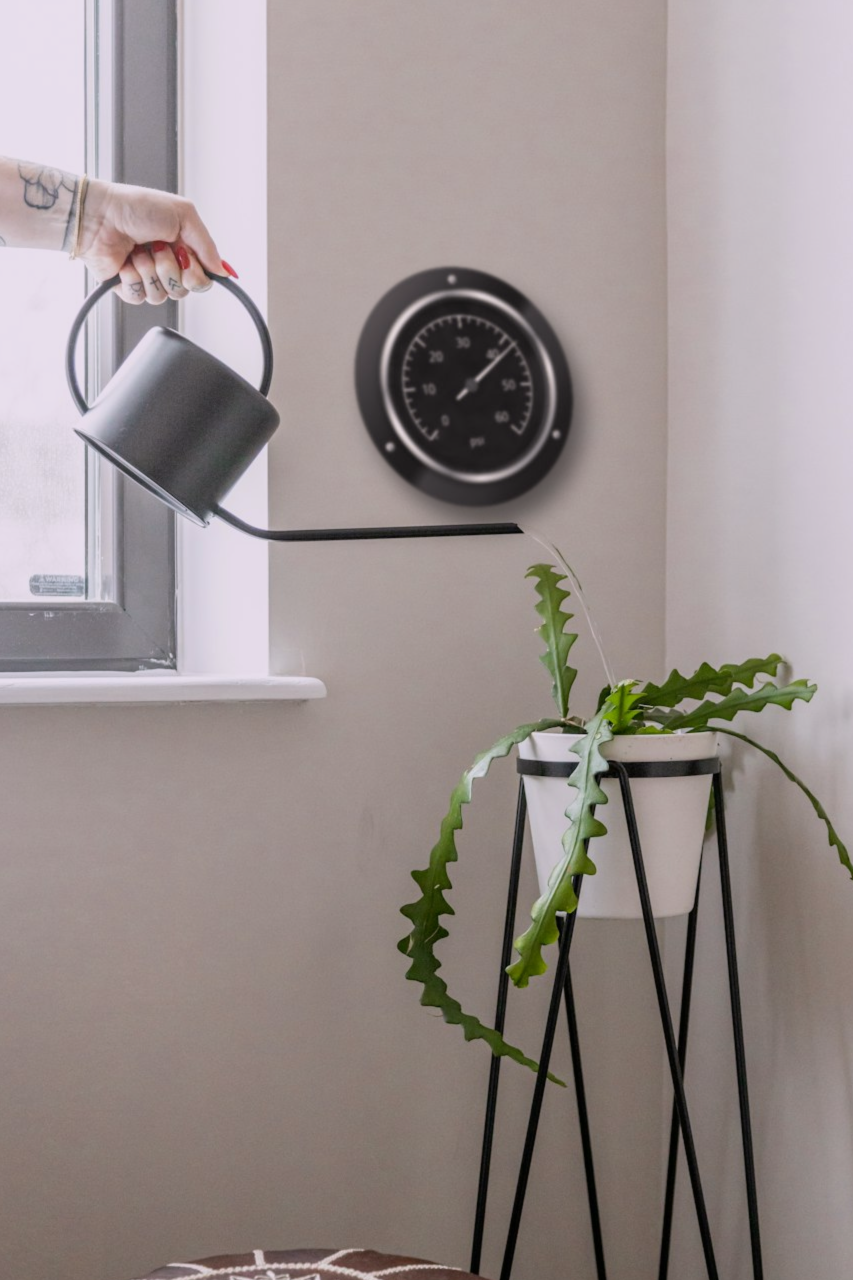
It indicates 42 psi
